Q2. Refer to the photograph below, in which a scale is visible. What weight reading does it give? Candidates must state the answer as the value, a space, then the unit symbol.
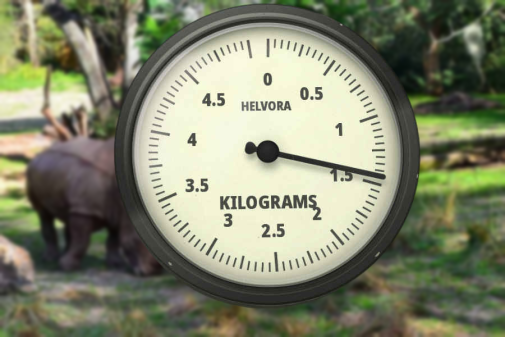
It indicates 1.45 kg
